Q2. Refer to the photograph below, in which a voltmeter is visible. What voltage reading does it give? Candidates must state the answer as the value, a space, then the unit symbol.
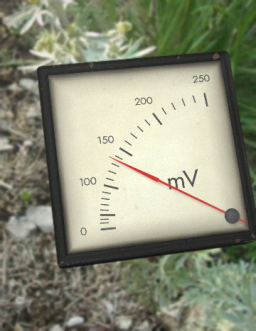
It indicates 135 mV
